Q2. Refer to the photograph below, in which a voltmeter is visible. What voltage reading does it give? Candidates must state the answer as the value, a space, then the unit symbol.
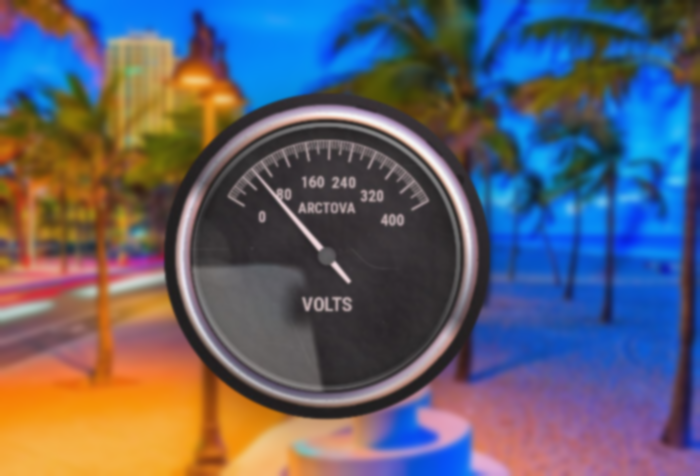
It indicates 60 V
